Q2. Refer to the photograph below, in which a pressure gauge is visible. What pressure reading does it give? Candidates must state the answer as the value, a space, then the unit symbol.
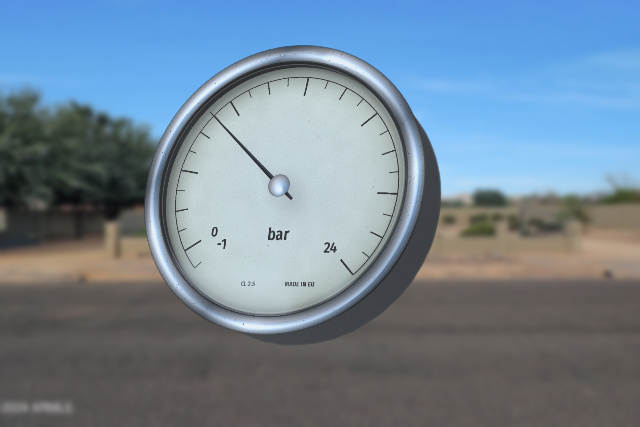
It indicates 7 bar
